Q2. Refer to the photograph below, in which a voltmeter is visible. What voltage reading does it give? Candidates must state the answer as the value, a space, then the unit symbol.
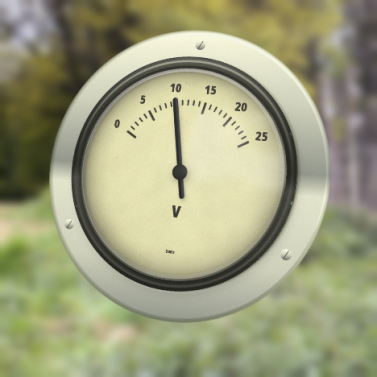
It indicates 10 V
